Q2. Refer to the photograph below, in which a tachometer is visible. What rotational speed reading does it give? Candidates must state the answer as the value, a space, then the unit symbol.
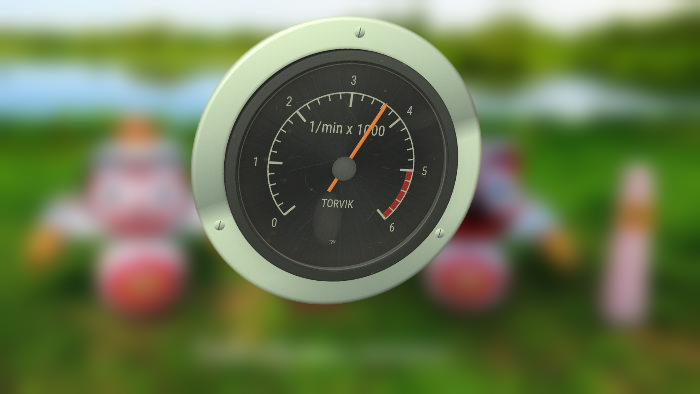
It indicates 3600 rpm
